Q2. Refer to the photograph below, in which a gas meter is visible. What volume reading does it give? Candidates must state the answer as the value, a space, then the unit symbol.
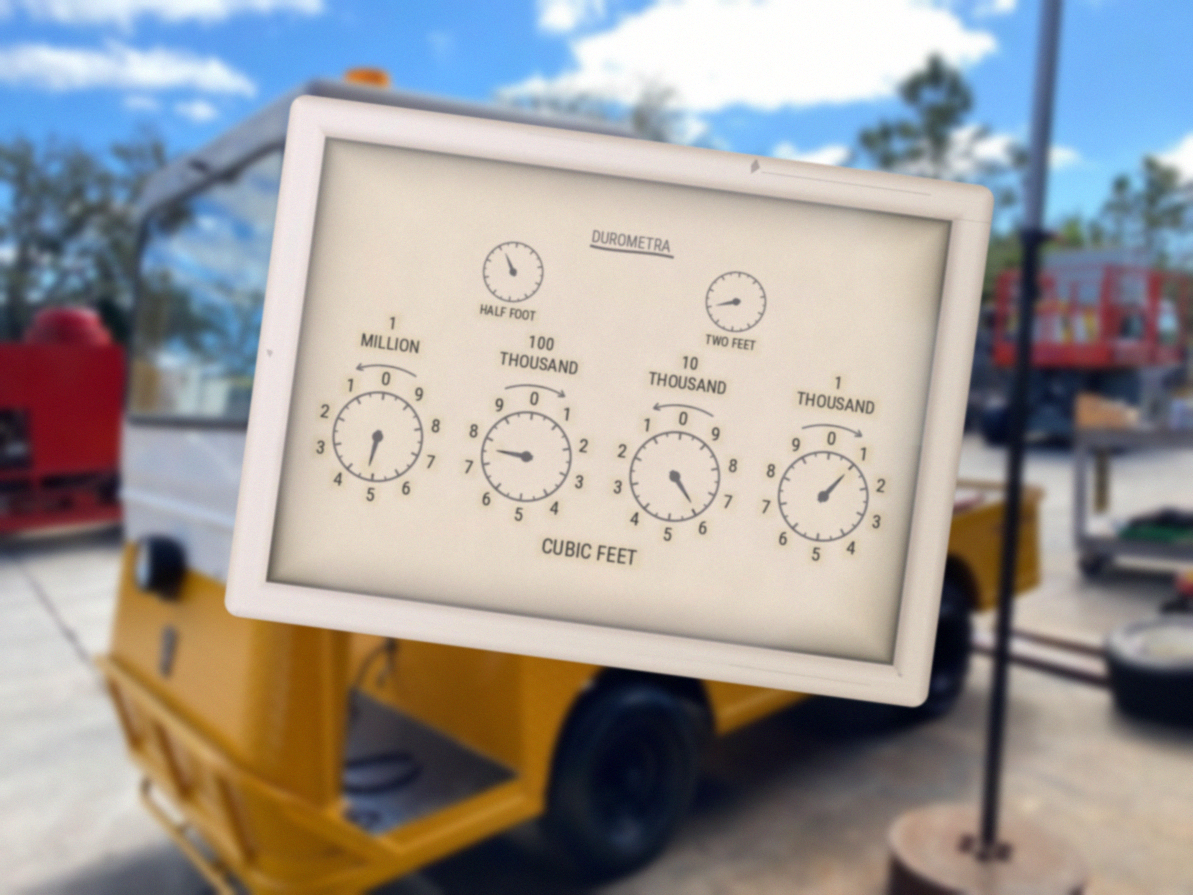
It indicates 476100 ft³
